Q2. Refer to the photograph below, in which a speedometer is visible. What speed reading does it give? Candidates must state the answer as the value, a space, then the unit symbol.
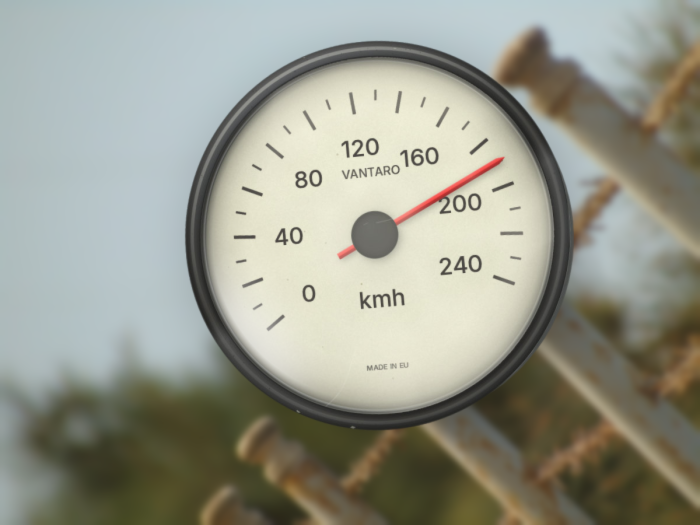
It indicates 190 km/h
